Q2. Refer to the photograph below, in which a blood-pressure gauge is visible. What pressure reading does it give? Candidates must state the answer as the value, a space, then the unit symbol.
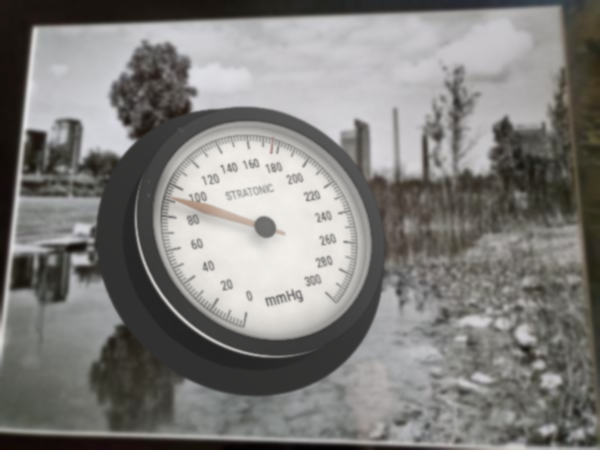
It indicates 90 mmHg
